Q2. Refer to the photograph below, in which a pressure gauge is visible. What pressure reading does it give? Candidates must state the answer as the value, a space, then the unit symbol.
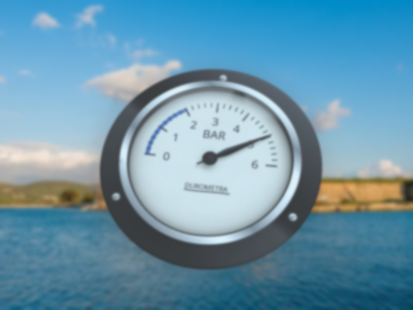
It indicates 5 bar
